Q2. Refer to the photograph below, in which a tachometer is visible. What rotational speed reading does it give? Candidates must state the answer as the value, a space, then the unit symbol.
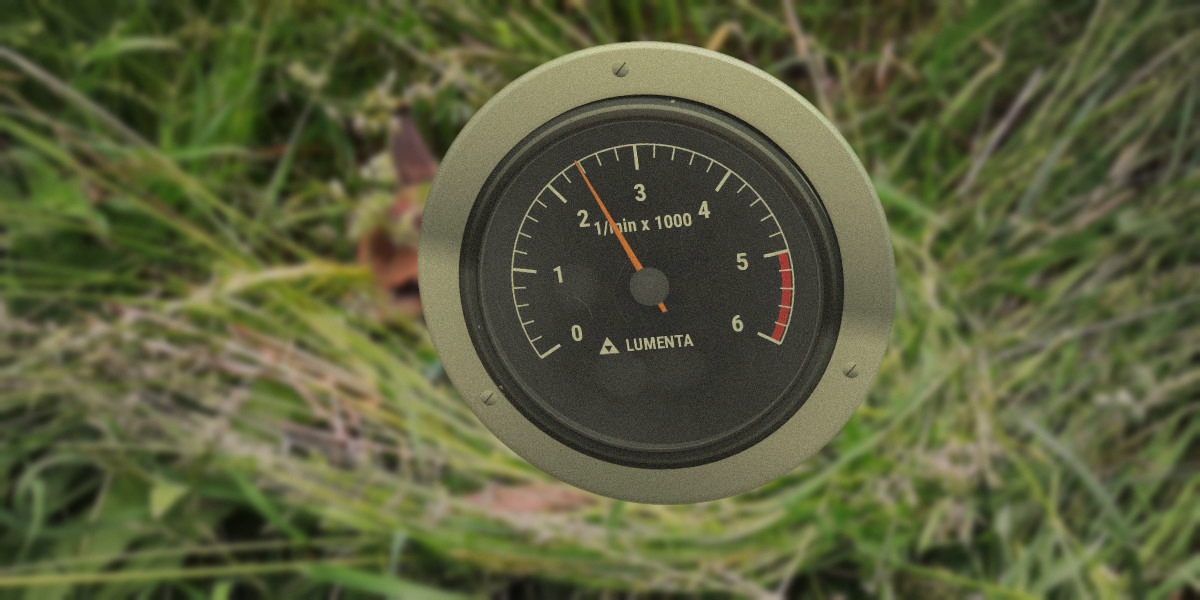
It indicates 2400 rpm
